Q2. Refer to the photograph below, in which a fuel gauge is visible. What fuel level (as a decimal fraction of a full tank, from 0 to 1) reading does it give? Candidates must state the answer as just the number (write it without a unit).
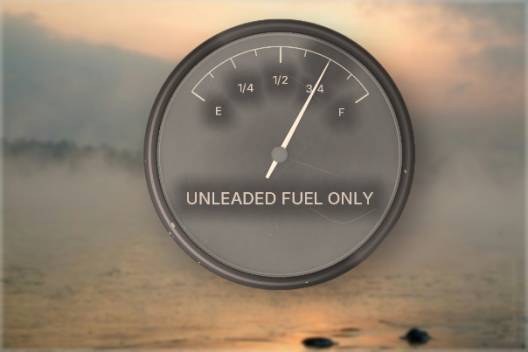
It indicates 0.75
